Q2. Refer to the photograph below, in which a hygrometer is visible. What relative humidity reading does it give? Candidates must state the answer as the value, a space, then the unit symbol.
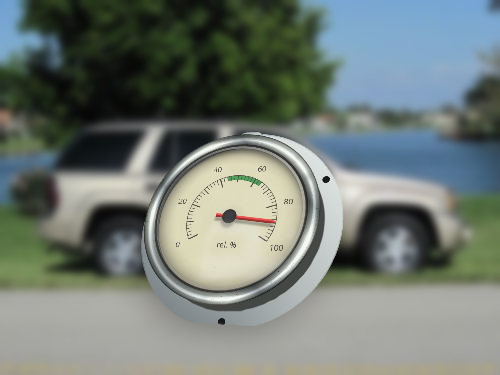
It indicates 90 %
